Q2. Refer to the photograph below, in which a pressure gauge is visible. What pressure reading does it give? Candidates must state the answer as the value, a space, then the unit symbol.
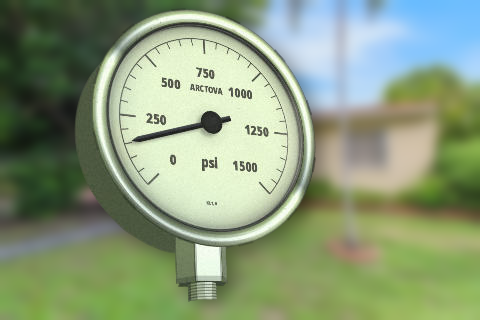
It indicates 150 psi
